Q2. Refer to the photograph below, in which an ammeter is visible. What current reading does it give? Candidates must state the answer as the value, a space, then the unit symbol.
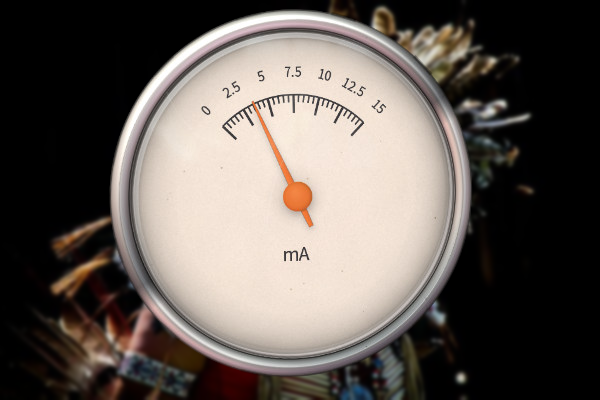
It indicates 3.5 mA
